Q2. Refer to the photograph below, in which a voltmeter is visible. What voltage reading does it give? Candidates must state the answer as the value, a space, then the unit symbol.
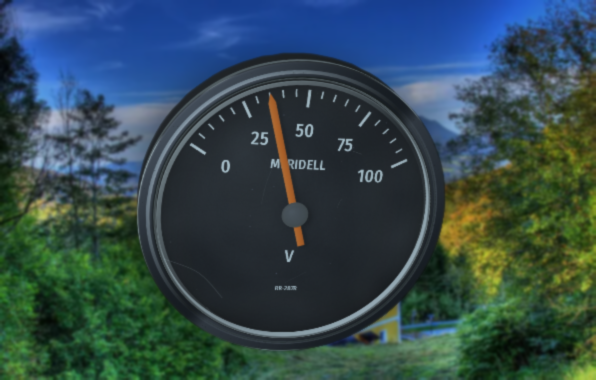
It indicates 35 V
